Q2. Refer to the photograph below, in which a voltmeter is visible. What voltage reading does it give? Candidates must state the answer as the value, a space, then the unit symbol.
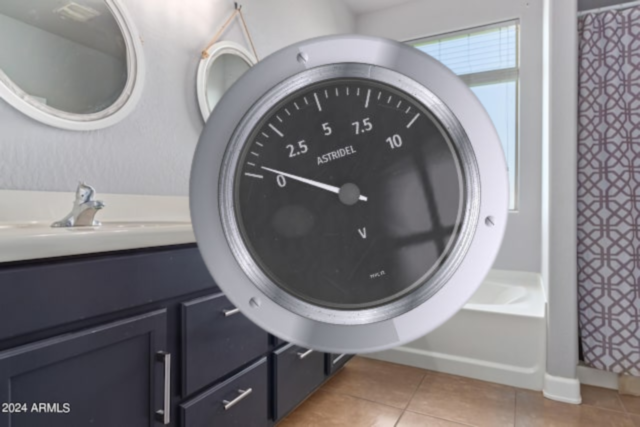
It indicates 0.5 V
